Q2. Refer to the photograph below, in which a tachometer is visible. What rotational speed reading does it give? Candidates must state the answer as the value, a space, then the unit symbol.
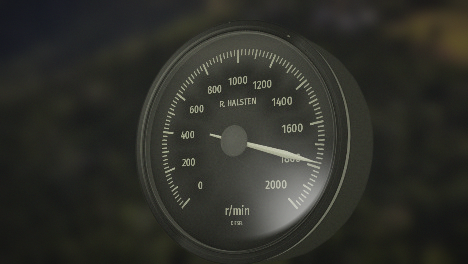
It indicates 1780 rpm
